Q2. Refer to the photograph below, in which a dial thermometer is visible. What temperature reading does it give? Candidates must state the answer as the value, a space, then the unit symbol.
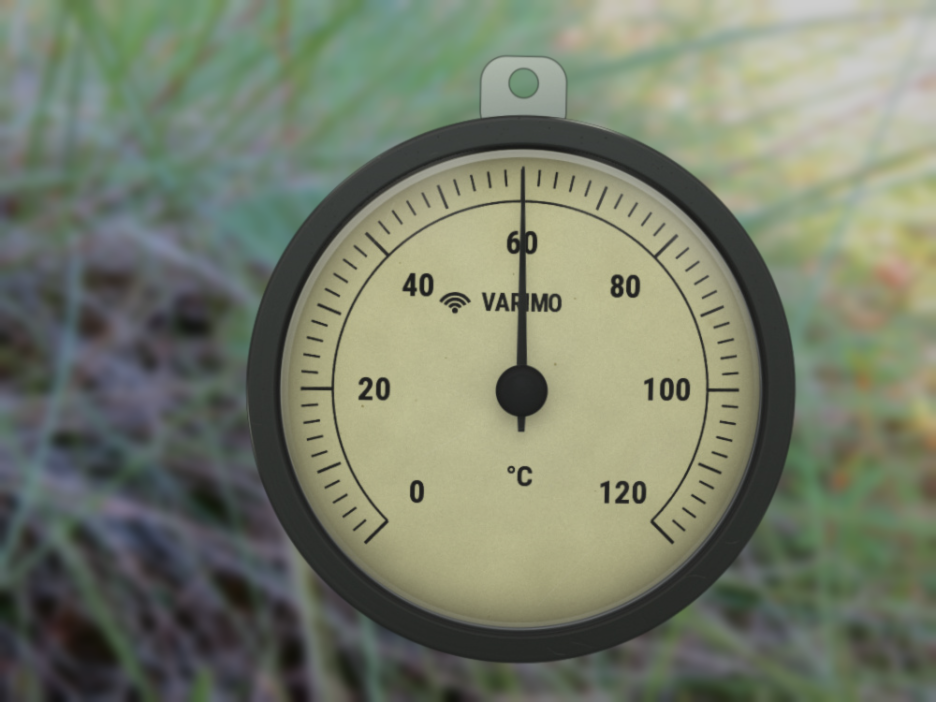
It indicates 60 °C
